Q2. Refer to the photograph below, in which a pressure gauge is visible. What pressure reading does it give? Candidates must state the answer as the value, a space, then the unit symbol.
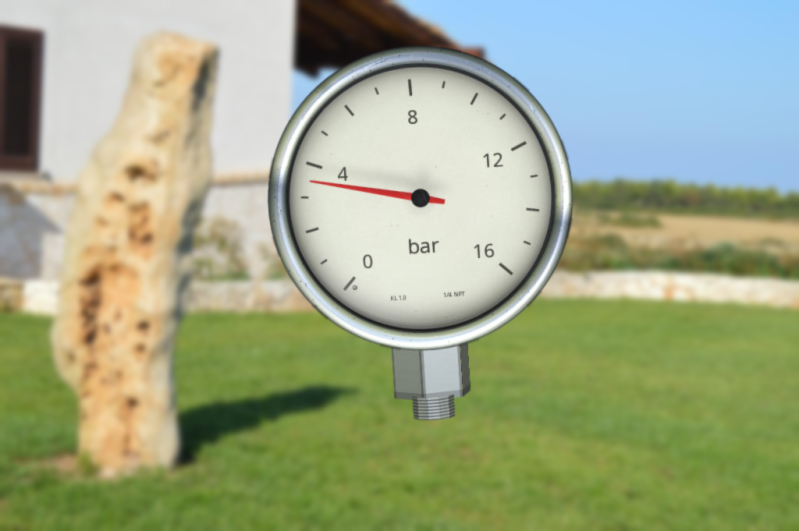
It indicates 3.5 bar
